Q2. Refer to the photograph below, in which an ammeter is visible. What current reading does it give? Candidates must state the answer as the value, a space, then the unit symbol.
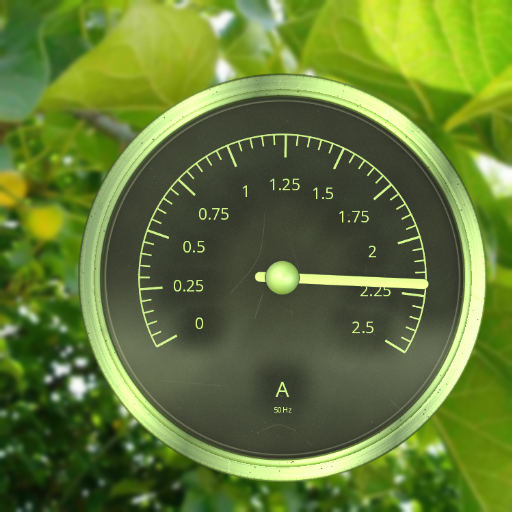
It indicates 2.2 A
